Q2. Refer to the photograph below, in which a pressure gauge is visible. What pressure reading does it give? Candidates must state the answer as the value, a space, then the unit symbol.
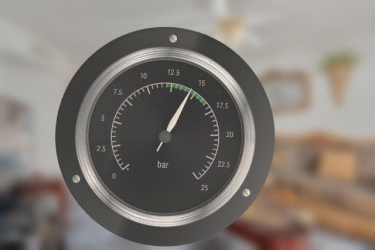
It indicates 14.5 bar
